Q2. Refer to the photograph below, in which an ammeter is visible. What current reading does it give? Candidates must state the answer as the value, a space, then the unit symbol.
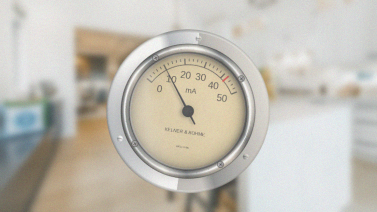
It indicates 10 mA
